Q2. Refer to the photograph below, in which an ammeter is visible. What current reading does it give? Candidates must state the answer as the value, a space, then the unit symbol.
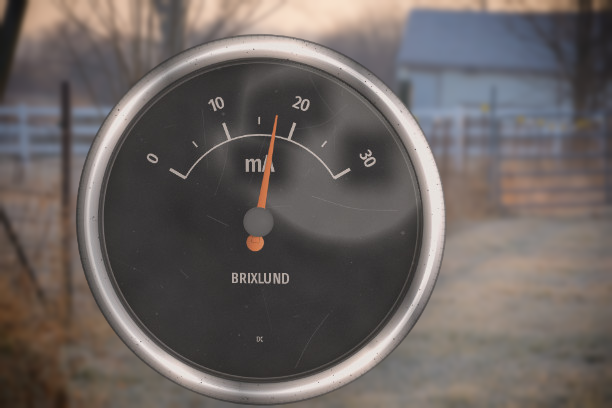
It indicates 17.5 mA
